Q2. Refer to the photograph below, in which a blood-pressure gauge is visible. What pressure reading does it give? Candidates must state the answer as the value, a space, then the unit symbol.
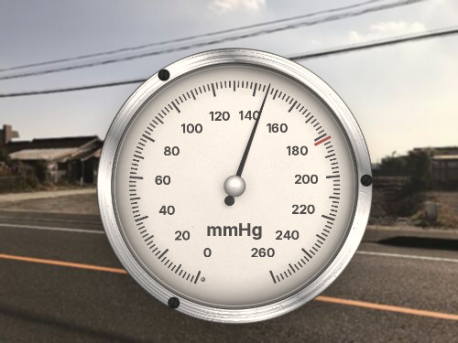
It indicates 146 mmHg
